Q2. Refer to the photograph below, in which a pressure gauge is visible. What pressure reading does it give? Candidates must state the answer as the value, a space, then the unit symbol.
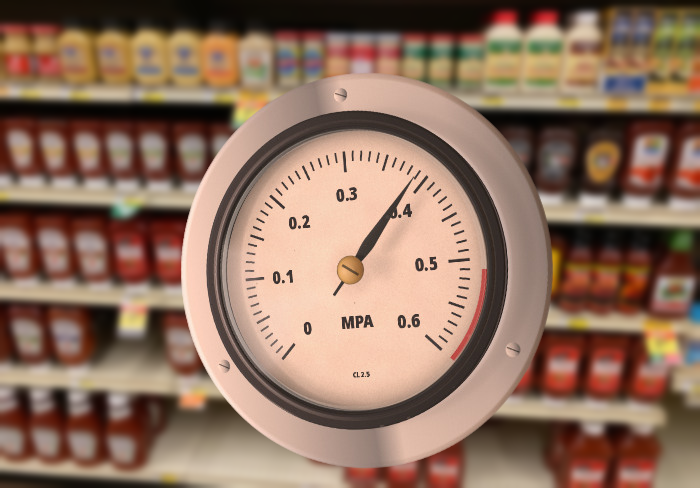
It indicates 0.39 MPa
